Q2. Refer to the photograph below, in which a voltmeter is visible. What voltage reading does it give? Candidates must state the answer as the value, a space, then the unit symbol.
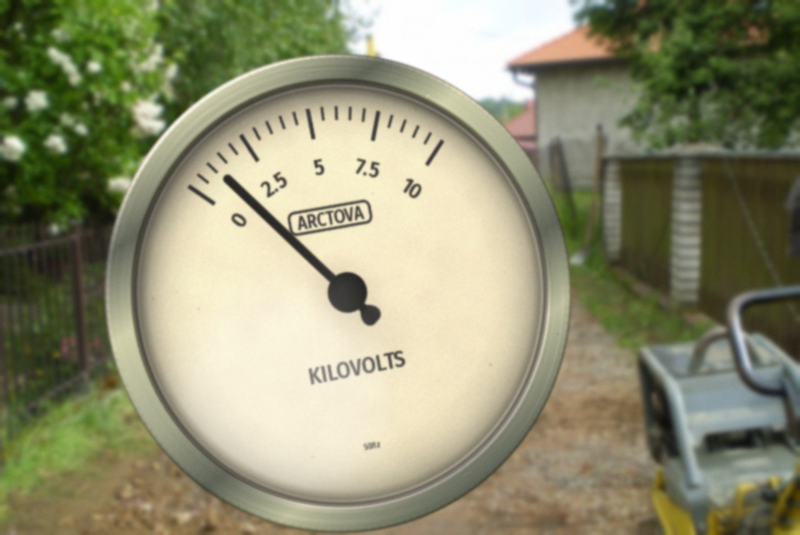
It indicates 1 kV
